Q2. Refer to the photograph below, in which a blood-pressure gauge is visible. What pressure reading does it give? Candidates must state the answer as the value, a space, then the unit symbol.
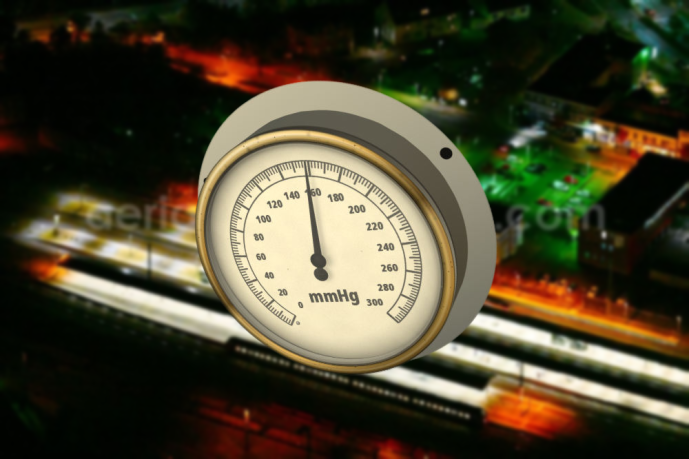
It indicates 160 mmHg
